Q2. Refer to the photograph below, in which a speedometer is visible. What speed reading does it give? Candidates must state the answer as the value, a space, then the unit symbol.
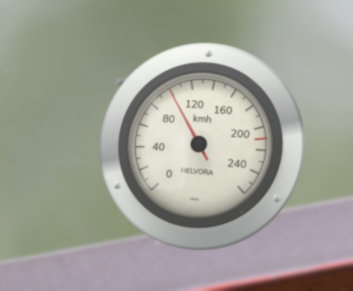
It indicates 100 km/h
